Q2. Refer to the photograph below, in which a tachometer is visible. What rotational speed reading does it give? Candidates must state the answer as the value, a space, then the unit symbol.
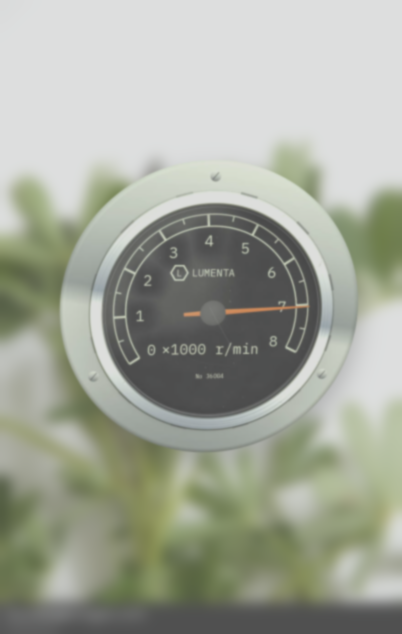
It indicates 7000 rpm
